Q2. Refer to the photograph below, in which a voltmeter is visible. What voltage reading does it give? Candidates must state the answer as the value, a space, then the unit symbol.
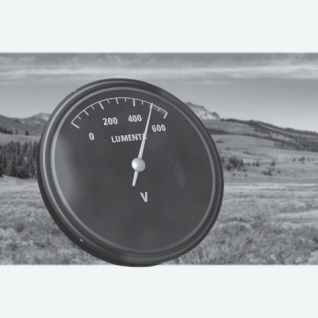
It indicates 500 V
